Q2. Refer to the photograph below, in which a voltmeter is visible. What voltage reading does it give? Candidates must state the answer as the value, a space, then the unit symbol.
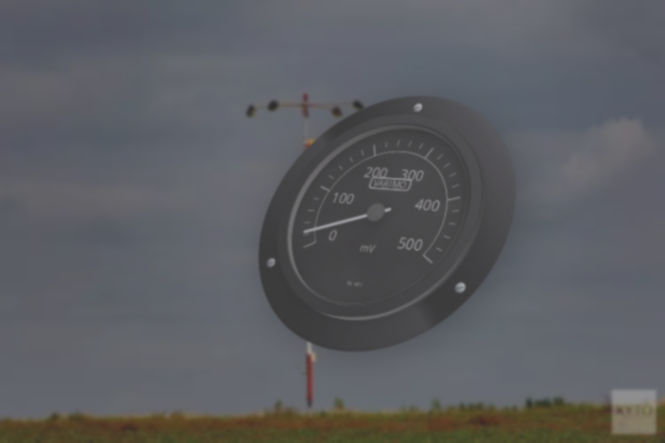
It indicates 20 mV
